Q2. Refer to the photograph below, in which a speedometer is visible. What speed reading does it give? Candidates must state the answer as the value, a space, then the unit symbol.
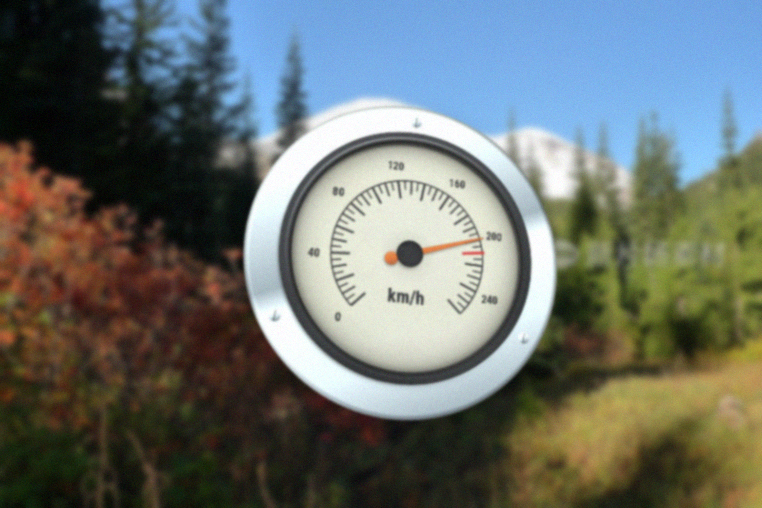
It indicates 200 km/h
